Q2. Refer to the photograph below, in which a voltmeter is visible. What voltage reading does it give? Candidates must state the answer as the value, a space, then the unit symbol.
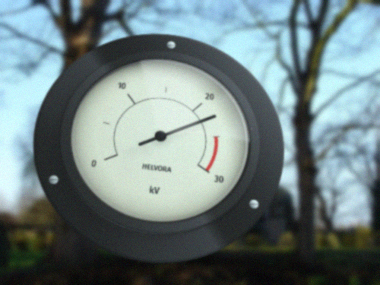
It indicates 22.5 kV
